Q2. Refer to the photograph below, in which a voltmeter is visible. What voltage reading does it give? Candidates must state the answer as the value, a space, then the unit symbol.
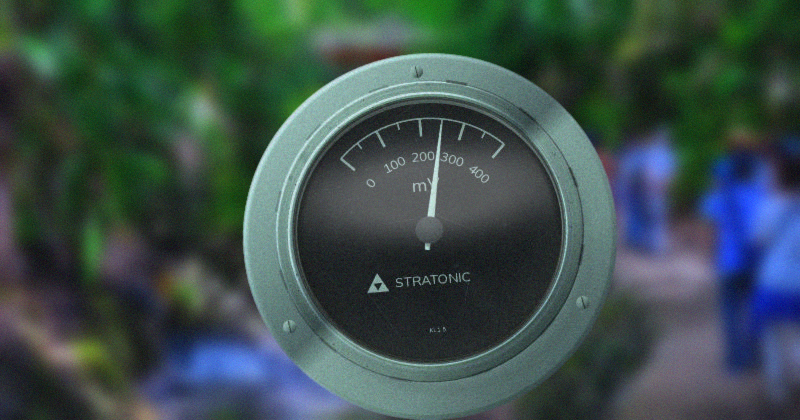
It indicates 250 mV
